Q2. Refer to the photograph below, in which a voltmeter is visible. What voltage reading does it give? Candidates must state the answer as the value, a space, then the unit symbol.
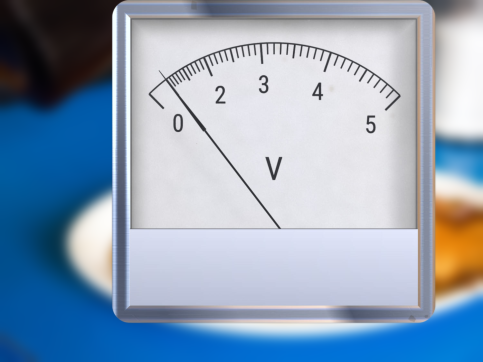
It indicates 1 V
